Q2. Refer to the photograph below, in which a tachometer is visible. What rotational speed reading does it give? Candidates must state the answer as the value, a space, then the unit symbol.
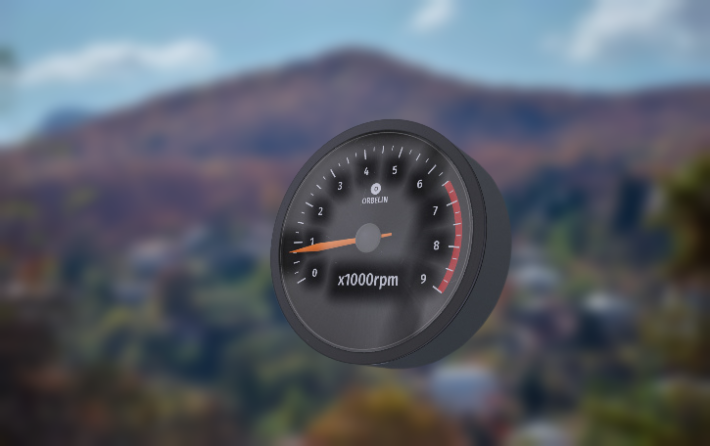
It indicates 750 rpm
